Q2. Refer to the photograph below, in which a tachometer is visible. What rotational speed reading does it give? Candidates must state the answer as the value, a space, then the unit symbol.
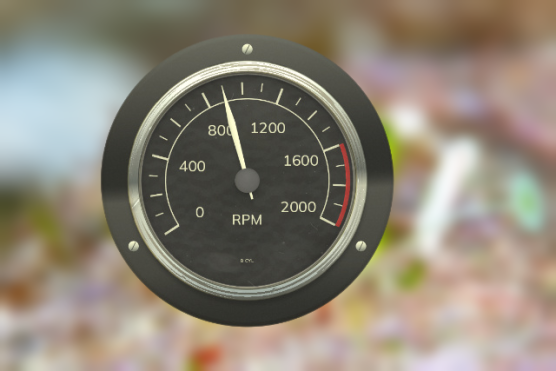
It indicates 900 rpm
